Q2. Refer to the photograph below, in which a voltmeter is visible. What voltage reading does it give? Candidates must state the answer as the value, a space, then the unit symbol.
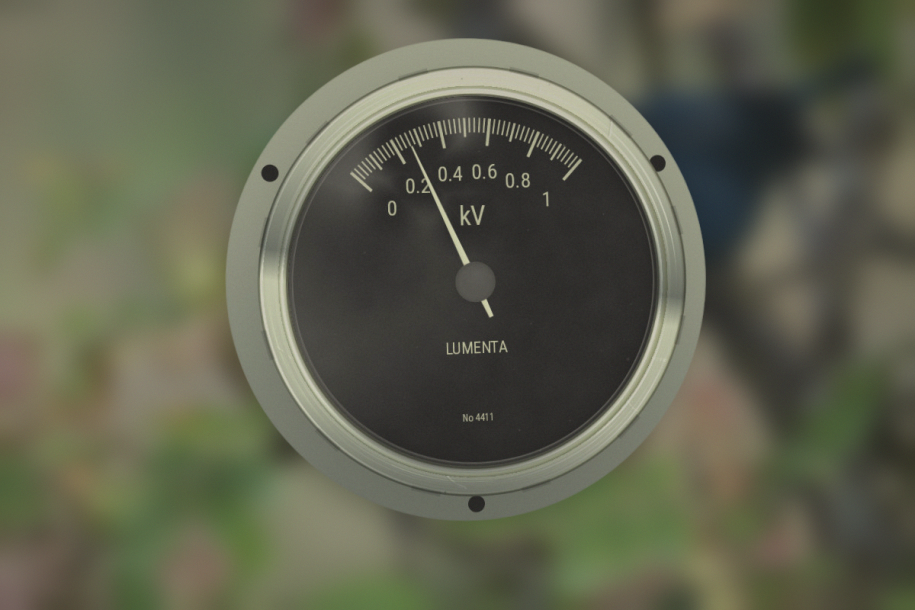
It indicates 0.26 kV
